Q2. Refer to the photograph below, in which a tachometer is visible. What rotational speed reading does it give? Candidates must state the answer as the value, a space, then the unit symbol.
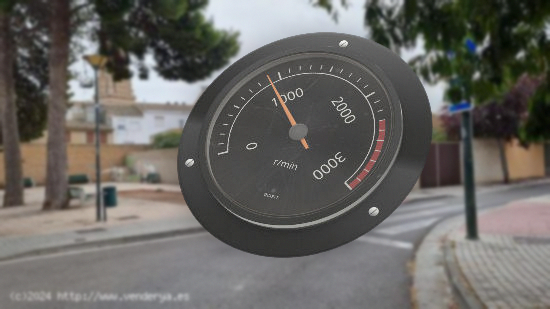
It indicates 900 rpm
